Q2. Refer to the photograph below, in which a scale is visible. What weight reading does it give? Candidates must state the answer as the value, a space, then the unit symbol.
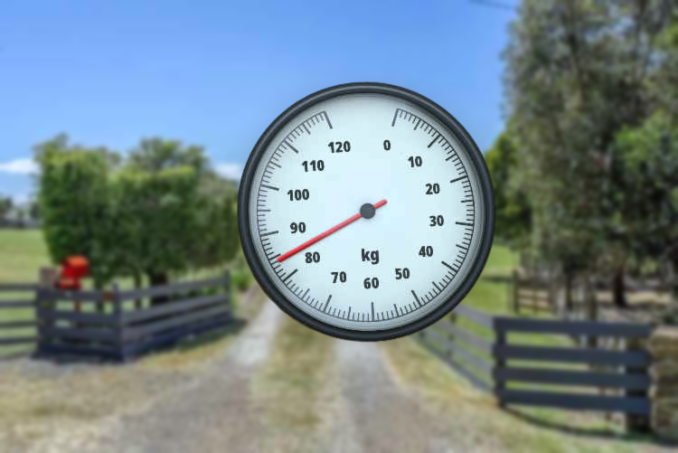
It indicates 84 kg
